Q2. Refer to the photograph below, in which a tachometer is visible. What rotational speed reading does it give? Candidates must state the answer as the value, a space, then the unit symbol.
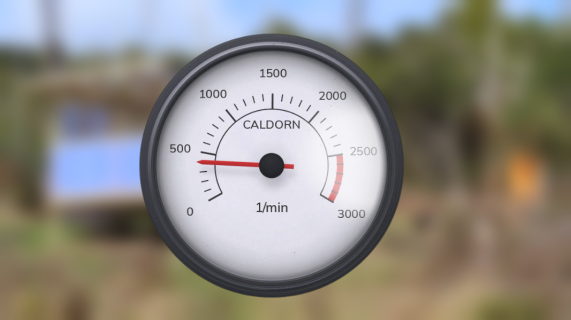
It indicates 400 rpm
